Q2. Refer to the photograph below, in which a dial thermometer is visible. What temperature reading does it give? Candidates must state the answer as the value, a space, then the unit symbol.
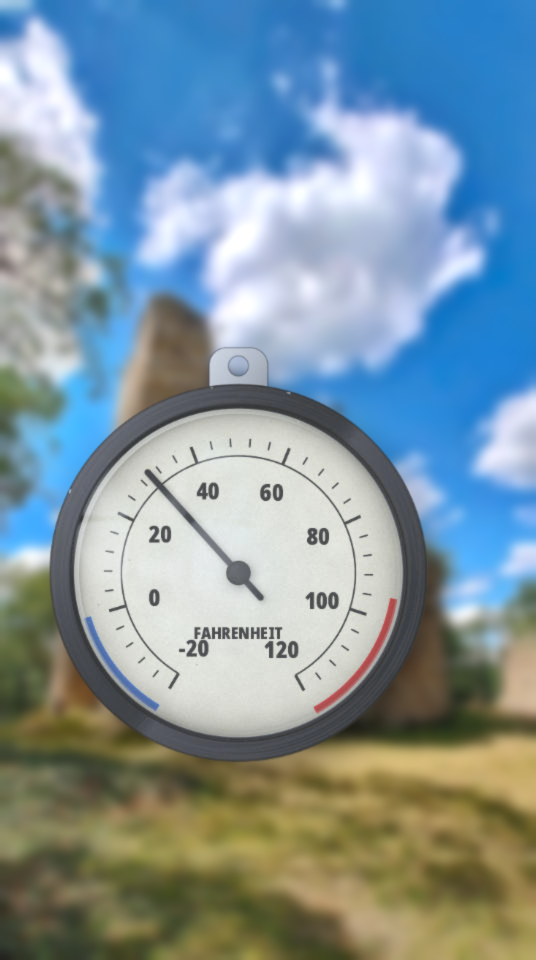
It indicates 30 °F
